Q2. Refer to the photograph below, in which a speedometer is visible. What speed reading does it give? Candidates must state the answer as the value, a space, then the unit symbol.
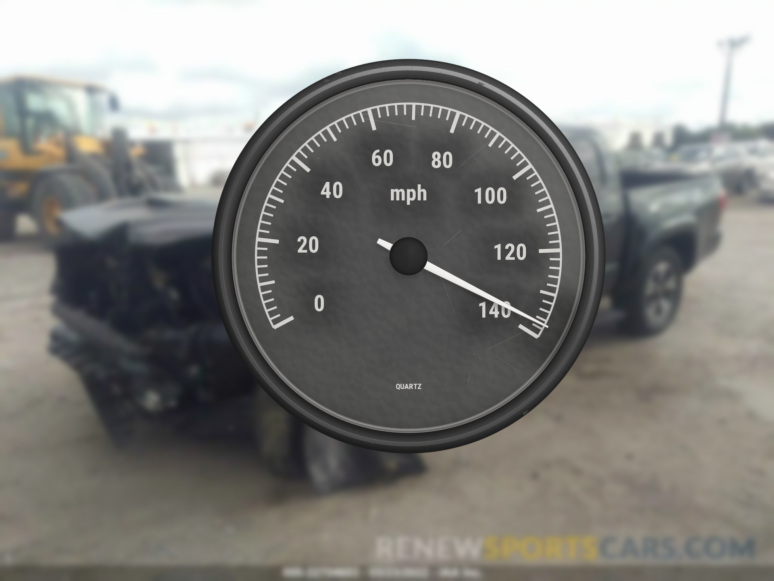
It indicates 137 mph
